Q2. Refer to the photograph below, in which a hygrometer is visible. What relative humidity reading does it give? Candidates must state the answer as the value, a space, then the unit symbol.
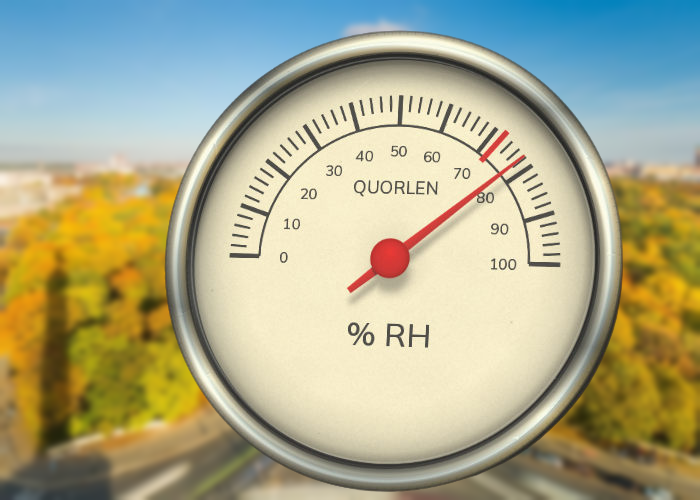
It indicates 78 %
